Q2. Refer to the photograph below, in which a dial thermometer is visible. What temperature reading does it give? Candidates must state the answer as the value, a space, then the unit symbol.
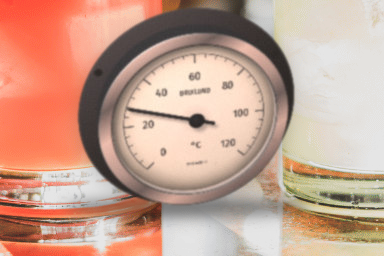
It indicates 28 °C
